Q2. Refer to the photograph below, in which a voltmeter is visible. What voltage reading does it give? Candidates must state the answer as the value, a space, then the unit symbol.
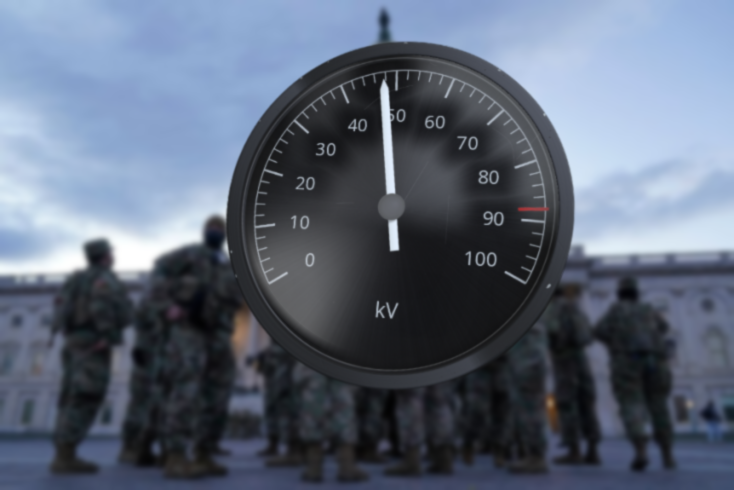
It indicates 48 kV
